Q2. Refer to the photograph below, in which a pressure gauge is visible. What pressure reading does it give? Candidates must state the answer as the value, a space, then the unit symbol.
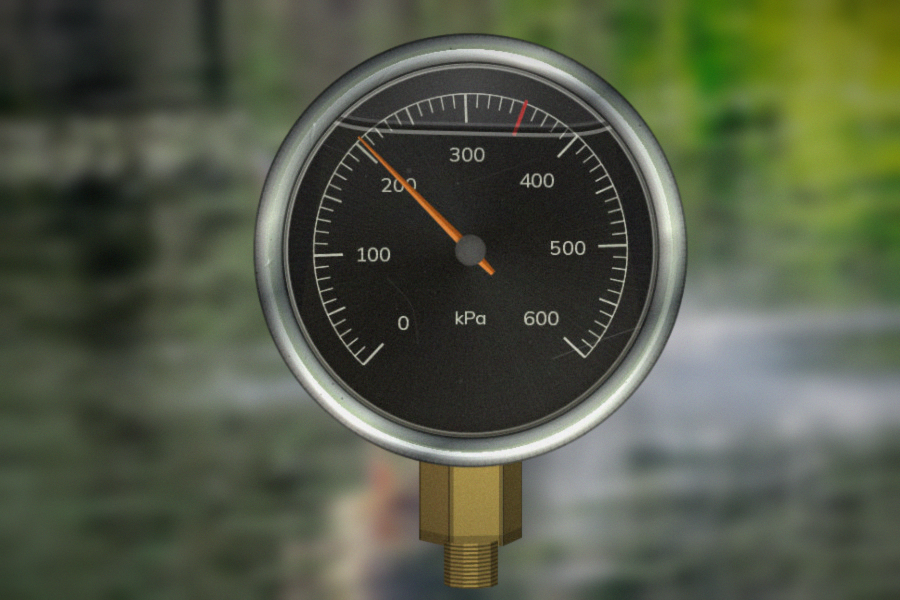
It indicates 205 kPa
